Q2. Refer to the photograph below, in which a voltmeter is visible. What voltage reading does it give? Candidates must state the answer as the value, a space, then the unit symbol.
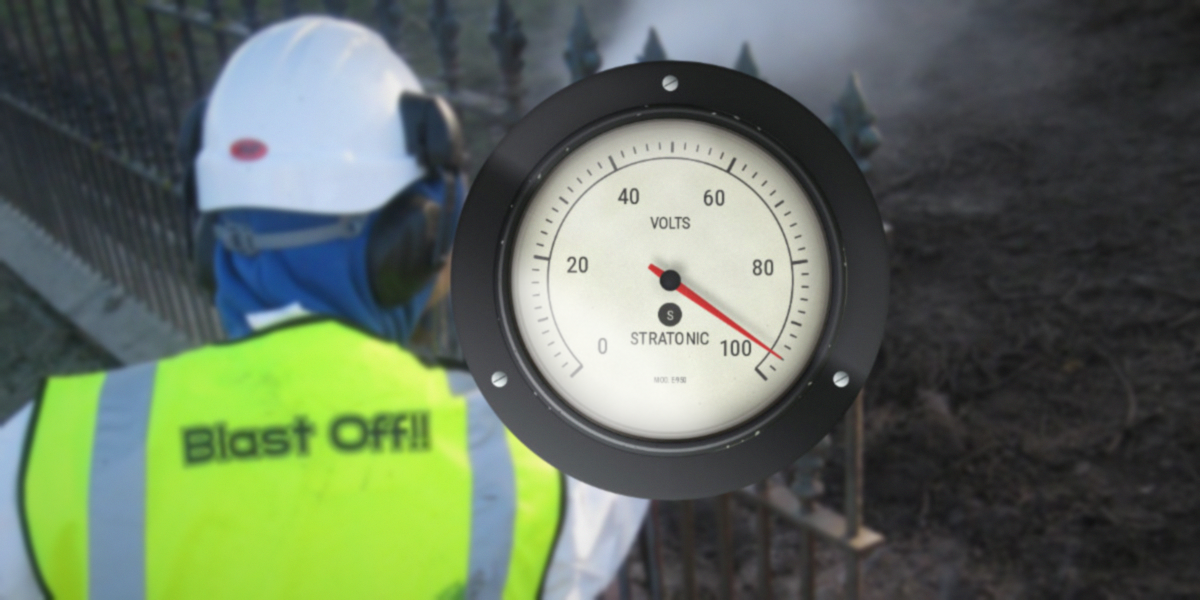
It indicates 96 V
